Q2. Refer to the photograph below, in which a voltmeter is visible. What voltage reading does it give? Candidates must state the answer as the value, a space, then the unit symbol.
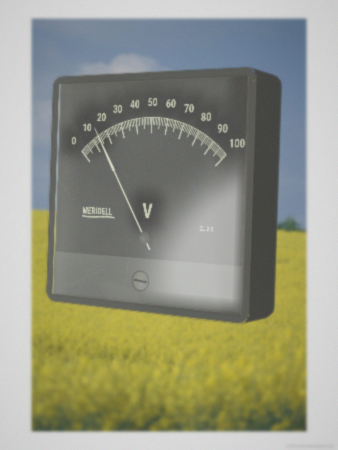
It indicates 15 V
